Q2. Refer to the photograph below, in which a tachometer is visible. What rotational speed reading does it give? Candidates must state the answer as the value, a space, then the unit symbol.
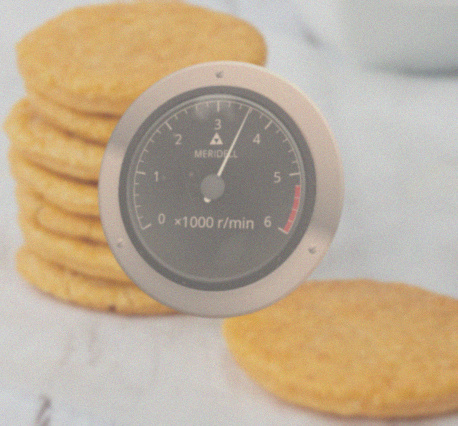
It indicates 3600 rpm
